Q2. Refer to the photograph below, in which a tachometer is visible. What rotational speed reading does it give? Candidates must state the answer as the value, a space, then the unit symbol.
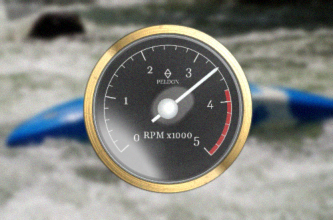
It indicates 3400 rpm
